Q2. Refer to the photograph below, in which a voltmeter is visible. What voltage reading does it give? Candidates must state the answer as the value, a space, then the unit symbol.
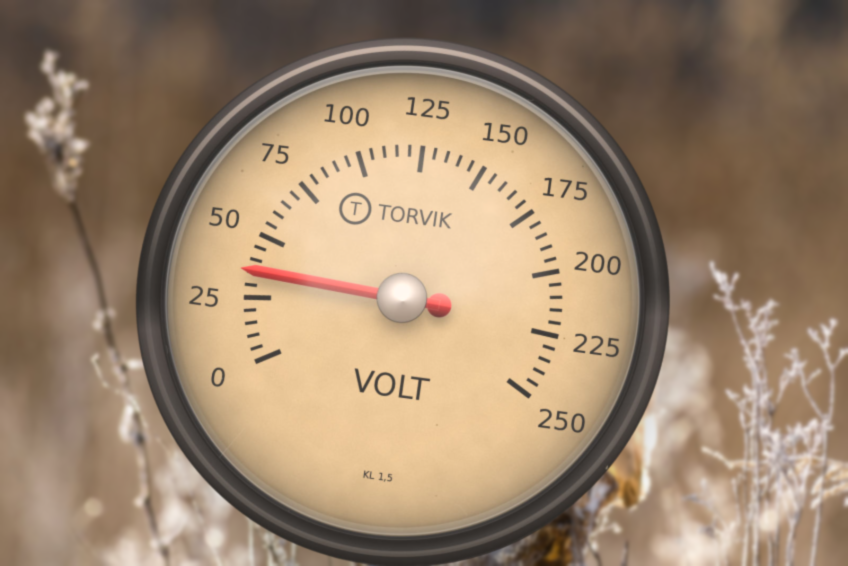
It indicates 35 V
